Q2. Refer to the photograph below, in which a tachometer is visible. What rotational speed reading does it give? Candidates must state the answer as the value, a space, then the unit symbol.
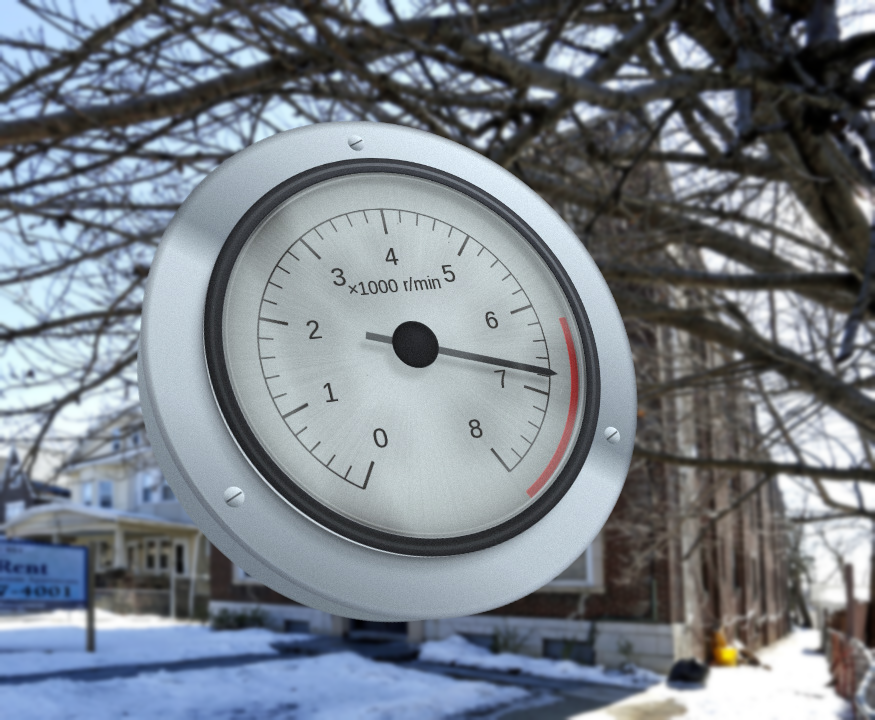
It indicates 6800 rpm
